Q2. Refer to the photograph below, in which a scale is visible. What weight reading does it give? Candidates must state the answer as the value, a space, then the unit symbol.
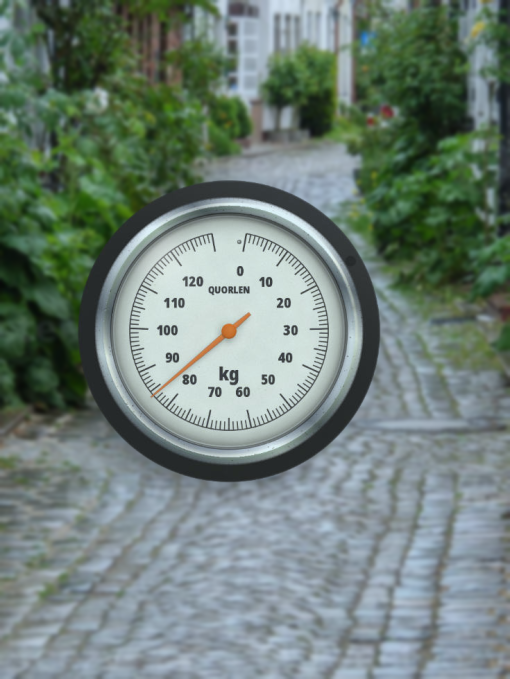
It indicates 84 kg
